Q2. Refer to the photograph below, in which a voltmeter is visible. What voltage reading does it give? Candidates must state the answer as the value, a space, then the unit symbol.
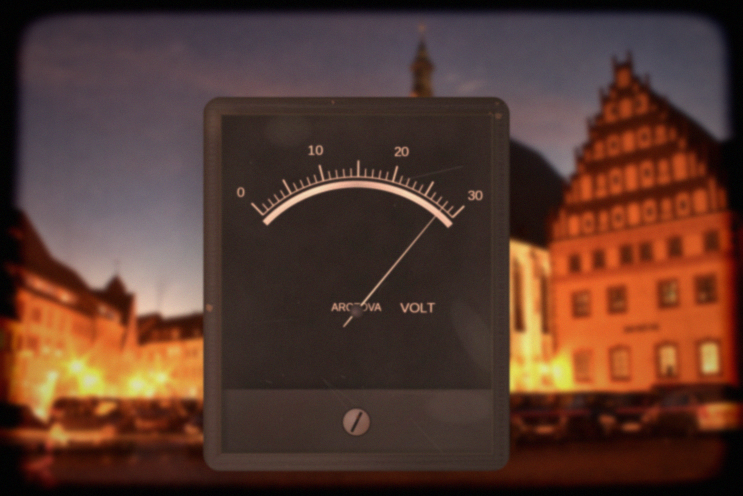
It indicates 28 V
